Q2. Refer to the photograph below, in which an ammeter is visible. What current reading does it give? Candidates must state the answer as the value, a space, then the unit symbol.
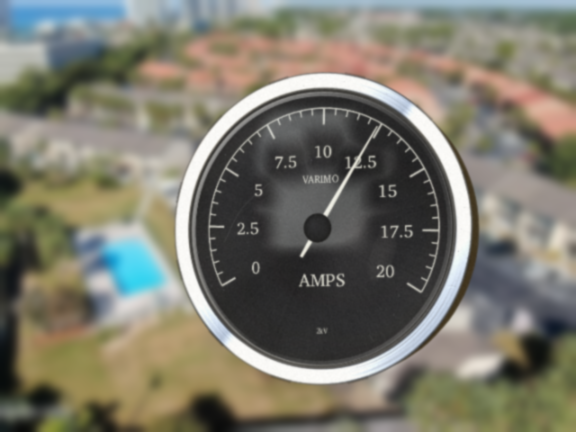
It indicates 12.5 A
